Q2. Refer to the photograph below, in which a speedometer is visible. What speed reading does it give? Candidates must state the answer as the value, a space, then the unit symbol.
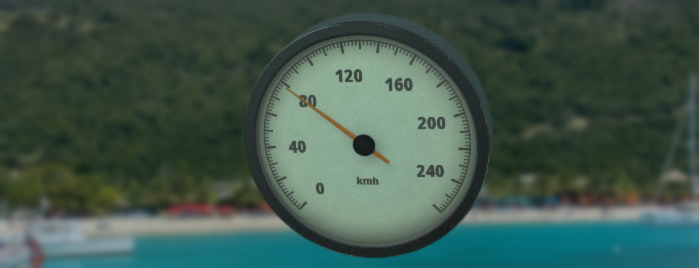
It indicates 80 km/h
